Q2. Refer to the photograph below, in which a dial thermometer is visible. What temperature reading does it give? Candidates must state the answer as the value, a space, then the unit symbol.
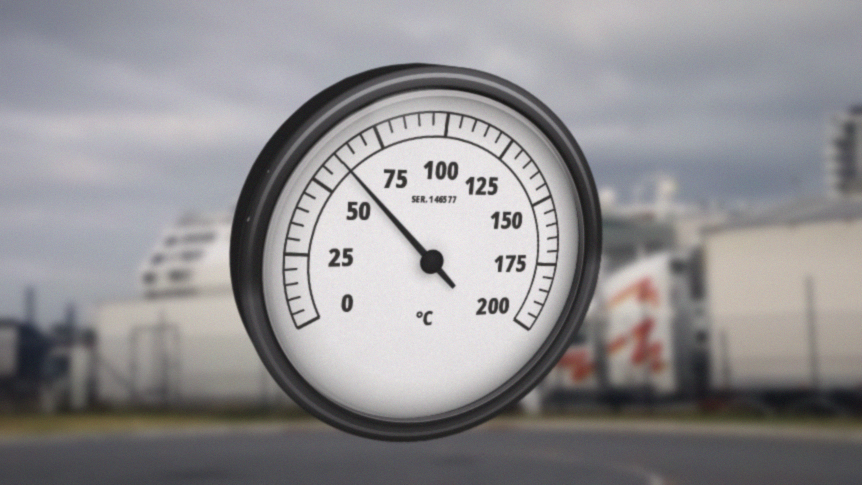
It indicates 60 °C
